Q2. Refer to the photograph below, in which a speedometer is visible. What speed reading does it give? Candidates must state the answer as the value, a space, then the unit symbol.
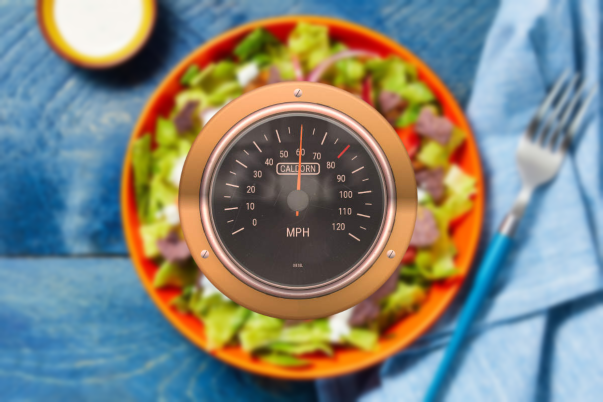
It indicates 60 mph
